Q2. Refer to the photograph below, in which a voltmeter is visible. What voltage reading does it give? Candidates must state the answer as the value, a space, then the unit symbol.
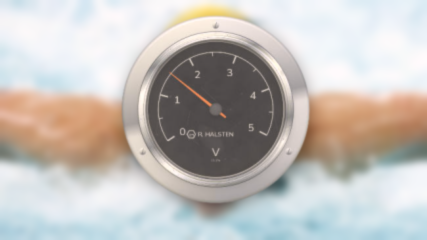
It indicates 1.5 V
